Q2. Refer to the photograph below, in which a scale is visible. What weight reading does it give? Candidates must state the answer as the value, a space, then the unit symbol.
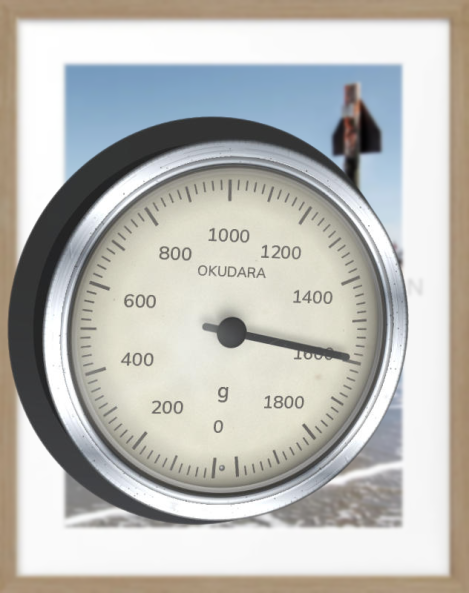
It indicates 1590 g
